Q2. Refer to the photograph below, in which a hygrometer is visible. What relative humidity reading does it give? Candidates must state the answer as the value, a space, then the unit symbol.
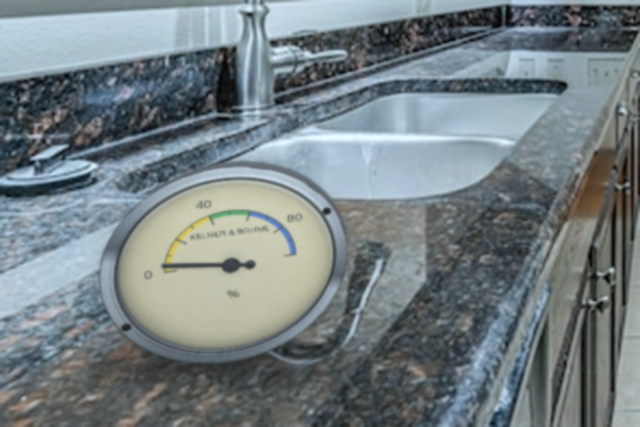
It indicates 5 %
